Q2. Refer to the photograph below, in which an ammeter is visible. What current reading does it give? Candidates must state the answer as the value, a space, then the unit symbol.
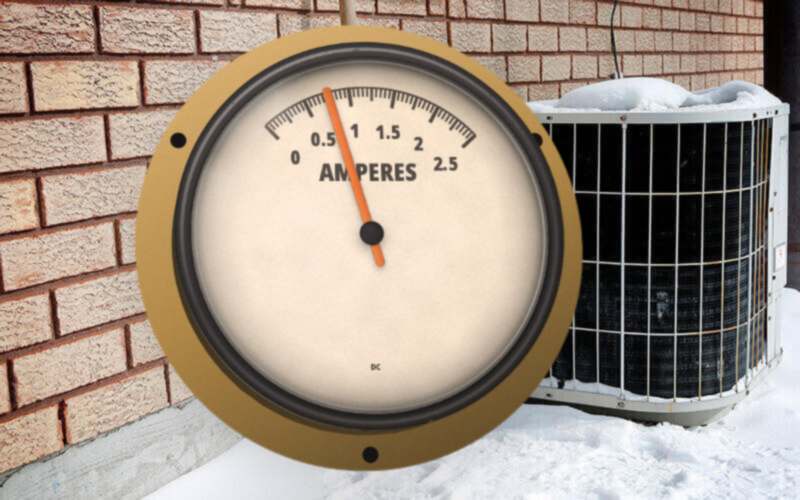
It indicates 0.75 A
